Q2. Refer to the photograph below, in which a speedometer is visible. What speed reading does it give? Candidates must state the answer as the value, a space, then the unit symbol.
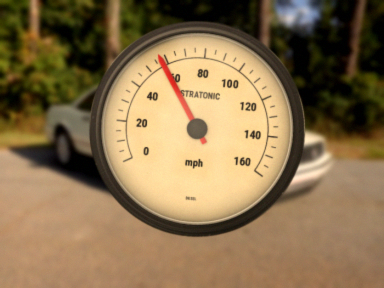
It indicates 57.5 mph
